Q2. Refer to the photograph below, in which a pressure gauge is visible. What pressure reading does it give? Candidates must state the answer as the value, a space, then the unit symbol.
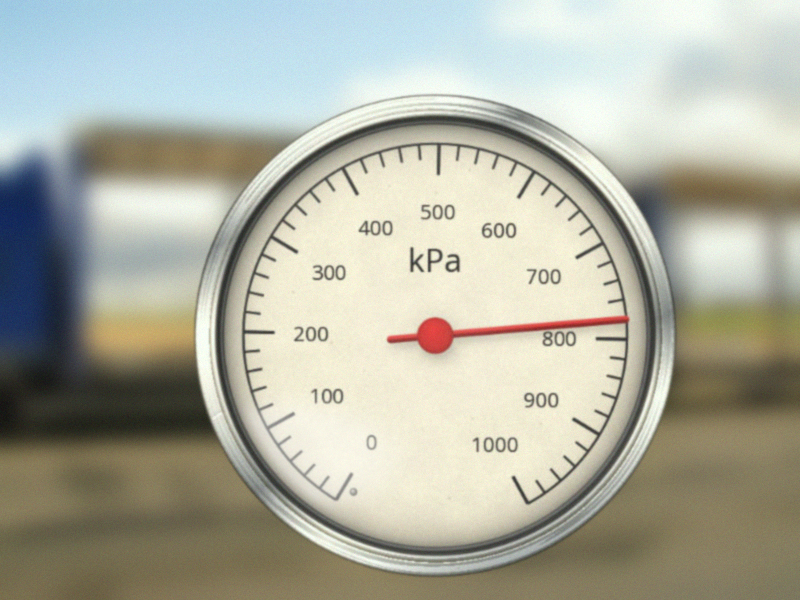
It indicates 780 kPa
